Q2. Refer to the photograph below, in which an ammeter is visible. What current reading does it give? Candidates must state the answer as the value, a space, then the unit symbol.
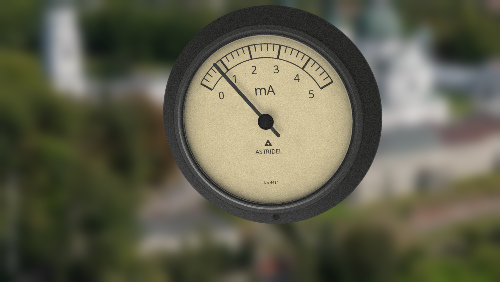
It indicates 0.8 mA
